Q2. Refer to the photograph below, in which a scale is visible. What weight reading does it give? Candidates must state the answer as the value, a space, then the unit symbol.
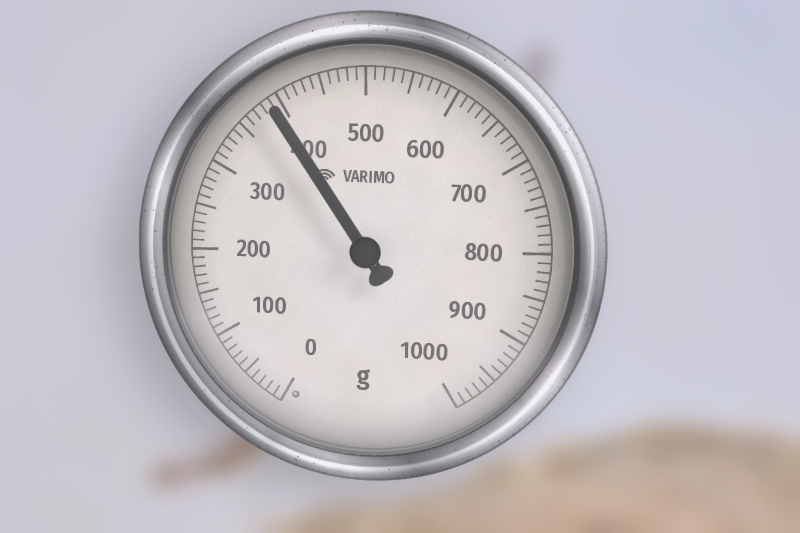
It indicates 390 g
